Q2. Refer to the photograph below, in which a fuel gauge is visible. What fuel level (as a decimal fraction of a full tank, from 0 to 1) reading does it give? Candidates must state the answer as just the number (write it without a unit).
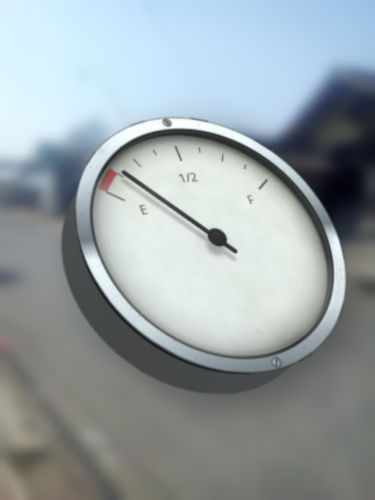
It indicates 0.125
